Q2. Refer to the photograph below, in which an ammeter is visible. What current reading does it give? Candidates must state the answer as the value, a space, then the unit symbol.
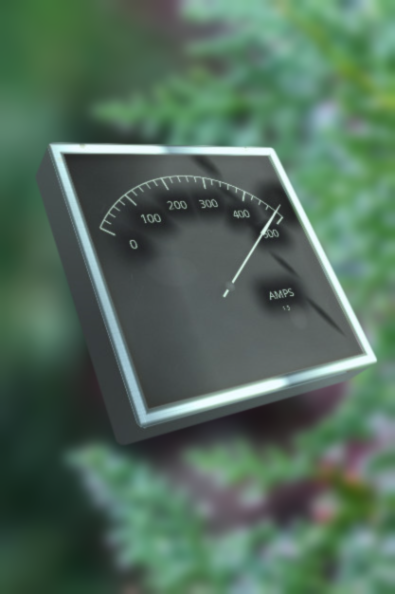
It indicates 480 A
